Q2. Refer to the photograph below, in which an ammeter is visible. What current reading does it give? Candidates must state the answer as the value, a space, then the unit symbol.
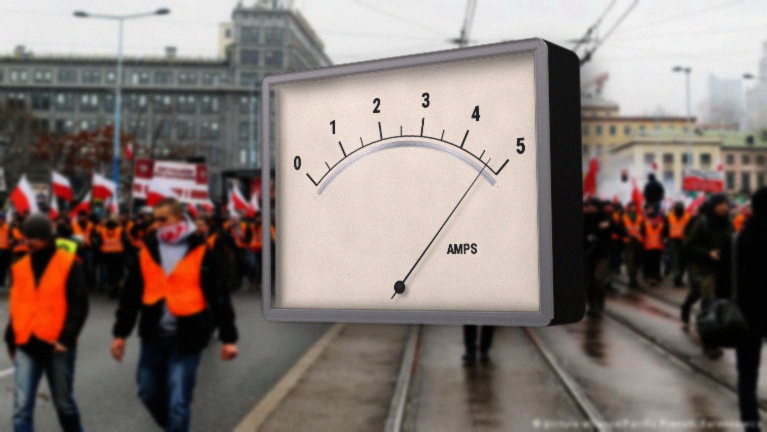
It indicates 4.75 A
